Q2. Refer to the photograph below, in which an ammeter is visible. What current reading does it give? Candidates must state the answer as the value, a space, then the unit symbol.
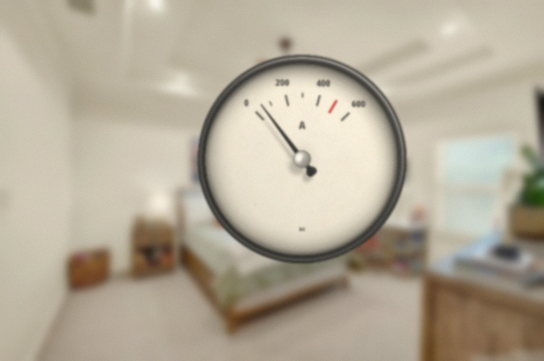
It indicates 50 A
